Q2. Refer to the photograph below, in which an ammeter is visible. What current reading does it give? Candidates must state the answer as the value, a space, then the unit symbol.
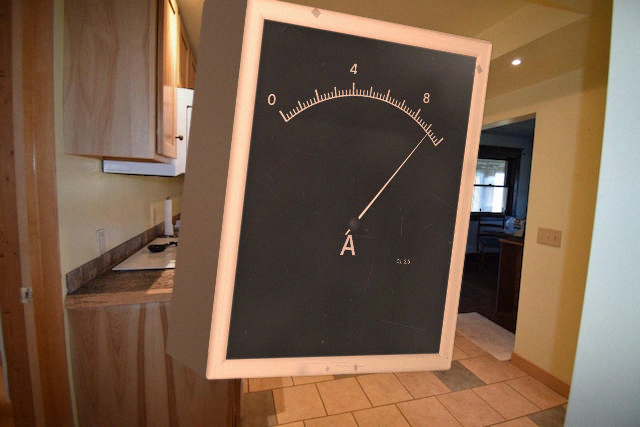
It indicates 9 A
